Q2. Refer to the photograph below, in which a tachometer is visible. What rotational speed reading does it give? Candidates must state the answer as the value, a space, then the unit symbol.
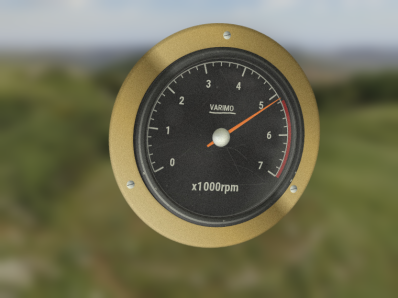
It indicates 5100 rpm
